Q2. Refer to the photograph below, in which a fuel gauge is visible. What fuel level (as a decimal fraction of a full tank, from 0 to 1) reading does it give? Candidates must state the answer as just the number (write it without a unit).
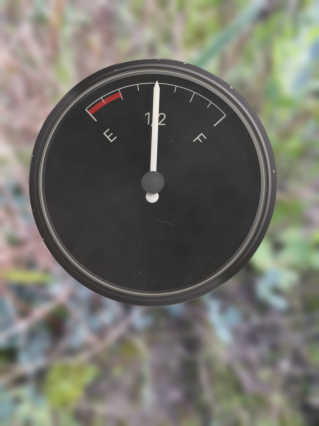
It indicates 0.5
